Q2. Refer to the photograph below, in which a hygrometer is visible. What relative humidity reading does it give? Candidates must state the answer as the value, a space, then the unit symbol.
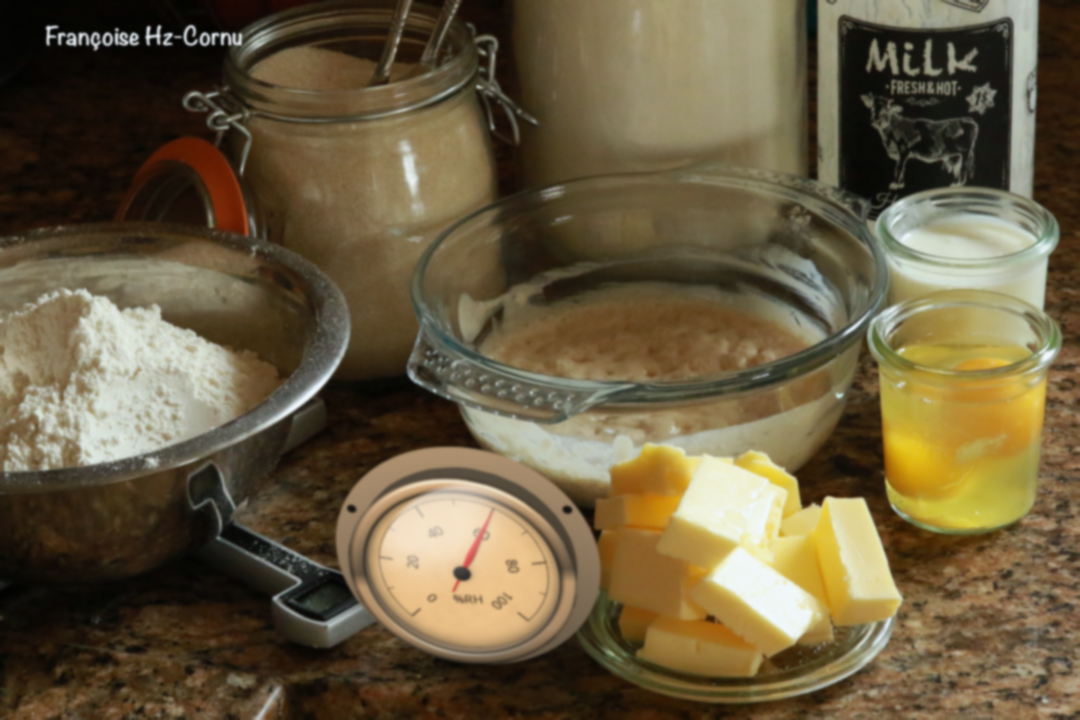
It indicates 60 %
